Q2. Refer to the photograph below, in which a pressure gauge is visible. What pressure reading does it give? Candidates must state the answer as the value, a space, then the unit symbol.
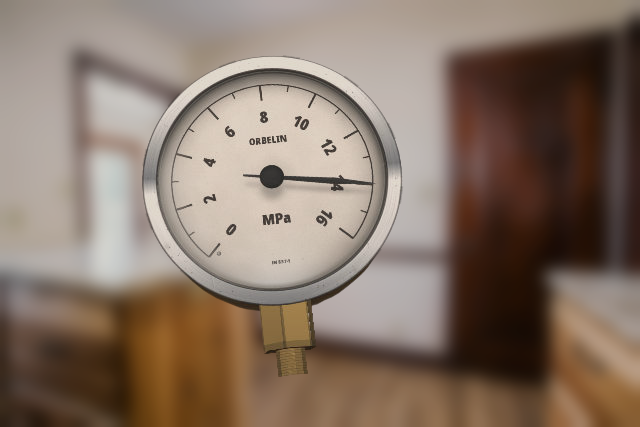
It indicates 14 MPa
